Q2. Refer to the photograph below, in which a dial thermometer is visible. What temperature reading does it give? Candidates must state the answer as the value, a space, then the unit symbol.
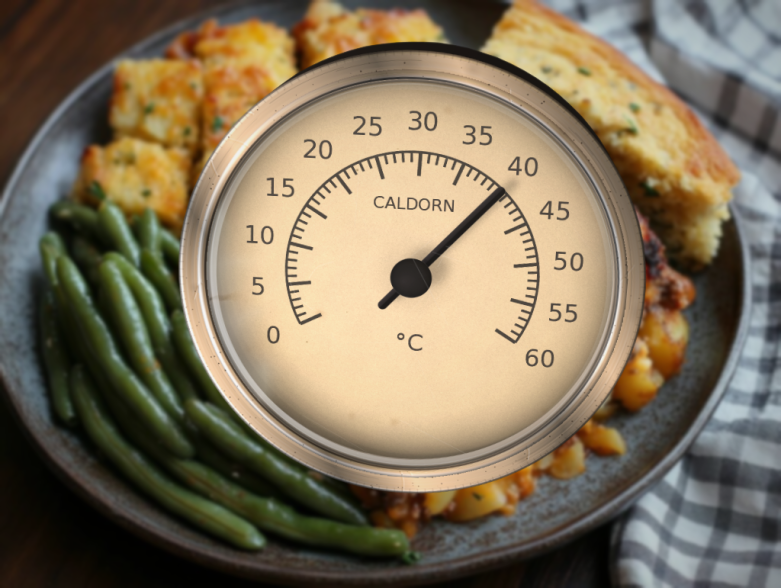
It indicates 40 °C
